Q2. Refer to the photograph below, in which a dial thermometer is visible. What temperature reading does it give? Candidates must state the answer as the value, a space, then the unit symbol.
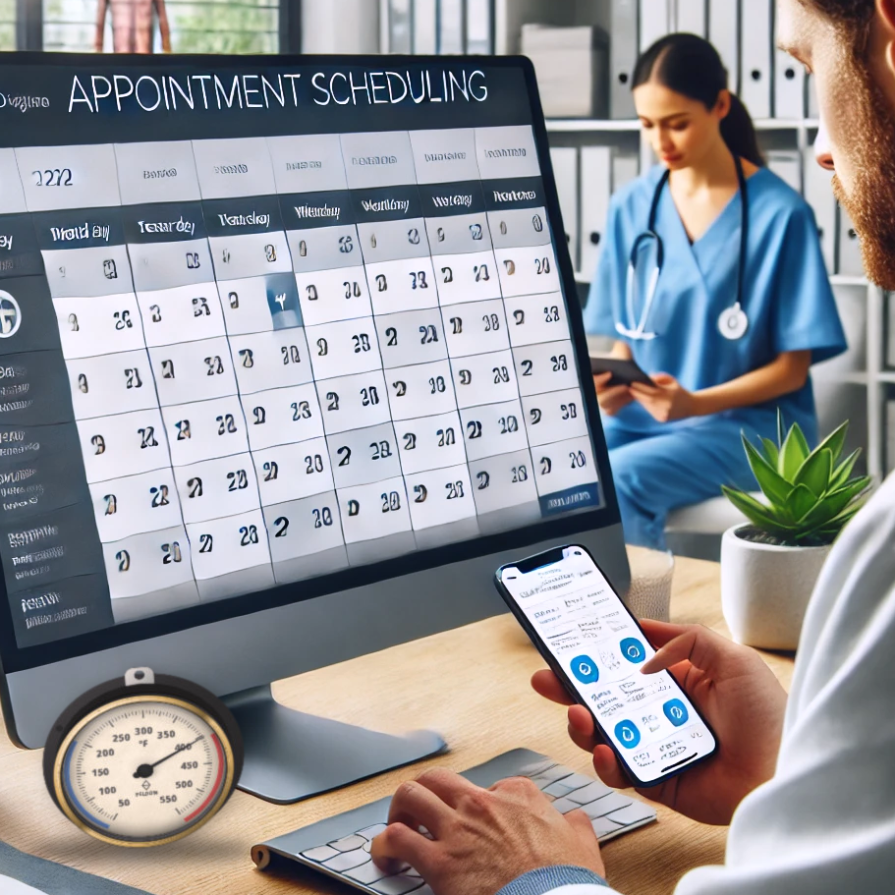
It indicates 400 °F
